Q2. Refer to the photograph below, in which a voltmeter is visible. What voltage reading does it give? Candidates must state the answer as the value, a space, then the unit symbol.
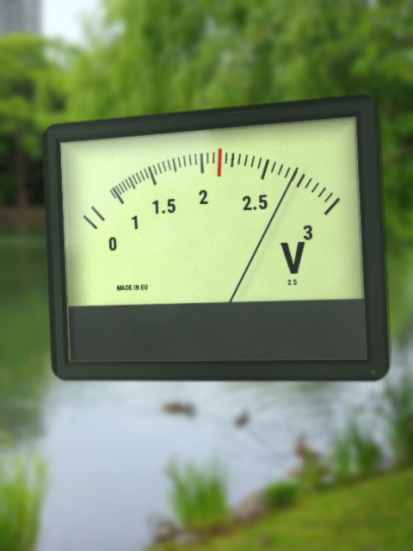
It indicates 2.7 V
